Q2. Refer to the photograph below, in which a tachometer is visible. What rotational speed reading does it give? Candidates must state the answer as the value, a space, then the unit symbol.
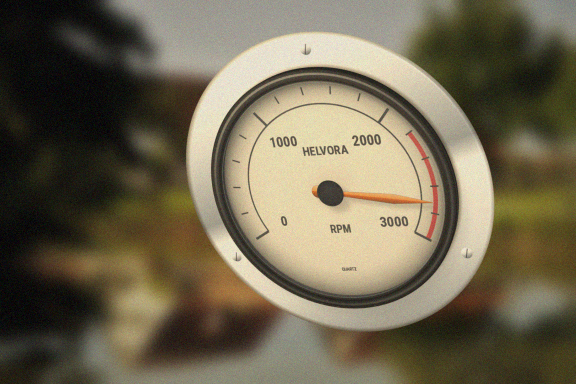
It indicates 2700 rpm
